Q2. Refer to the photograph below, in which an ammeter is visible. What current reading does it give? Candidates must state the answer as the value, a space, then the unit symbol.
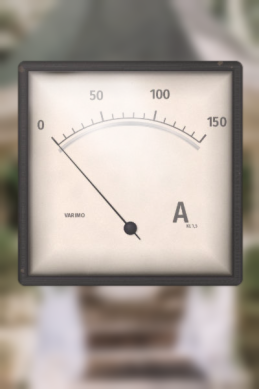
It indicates 0 A
